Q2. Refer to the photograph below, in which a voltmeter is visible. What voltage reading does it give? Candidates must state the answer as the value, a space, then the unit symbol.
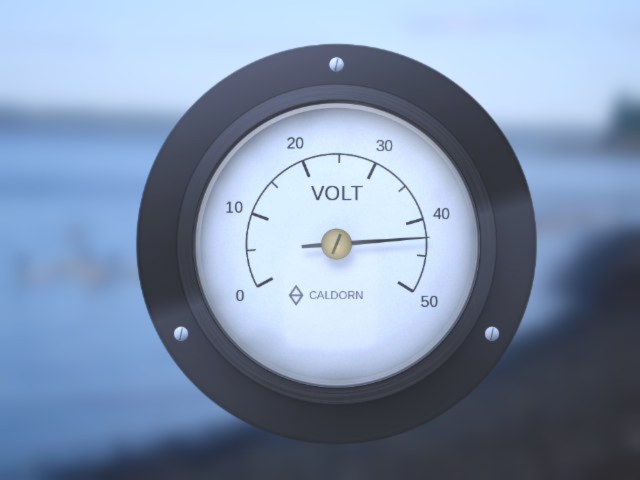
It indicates 42.5 V
